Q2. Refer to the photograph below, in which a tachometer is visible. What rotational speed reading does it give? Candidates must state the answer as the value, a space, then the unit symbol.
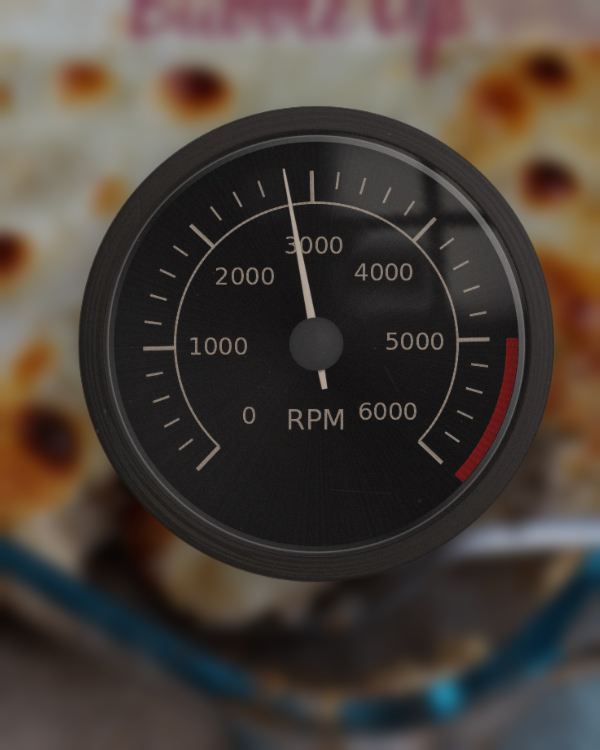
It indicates 2800 rpm
